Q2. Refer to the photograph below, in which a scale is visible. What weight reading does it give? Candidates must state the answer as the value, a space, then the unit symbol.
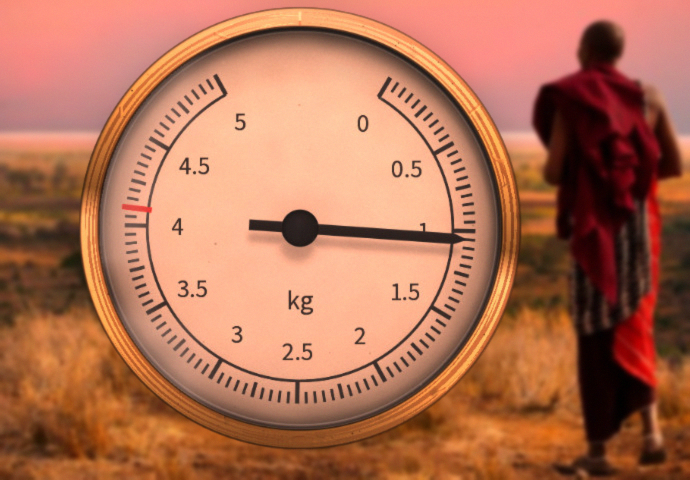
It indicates 1.05 kg
